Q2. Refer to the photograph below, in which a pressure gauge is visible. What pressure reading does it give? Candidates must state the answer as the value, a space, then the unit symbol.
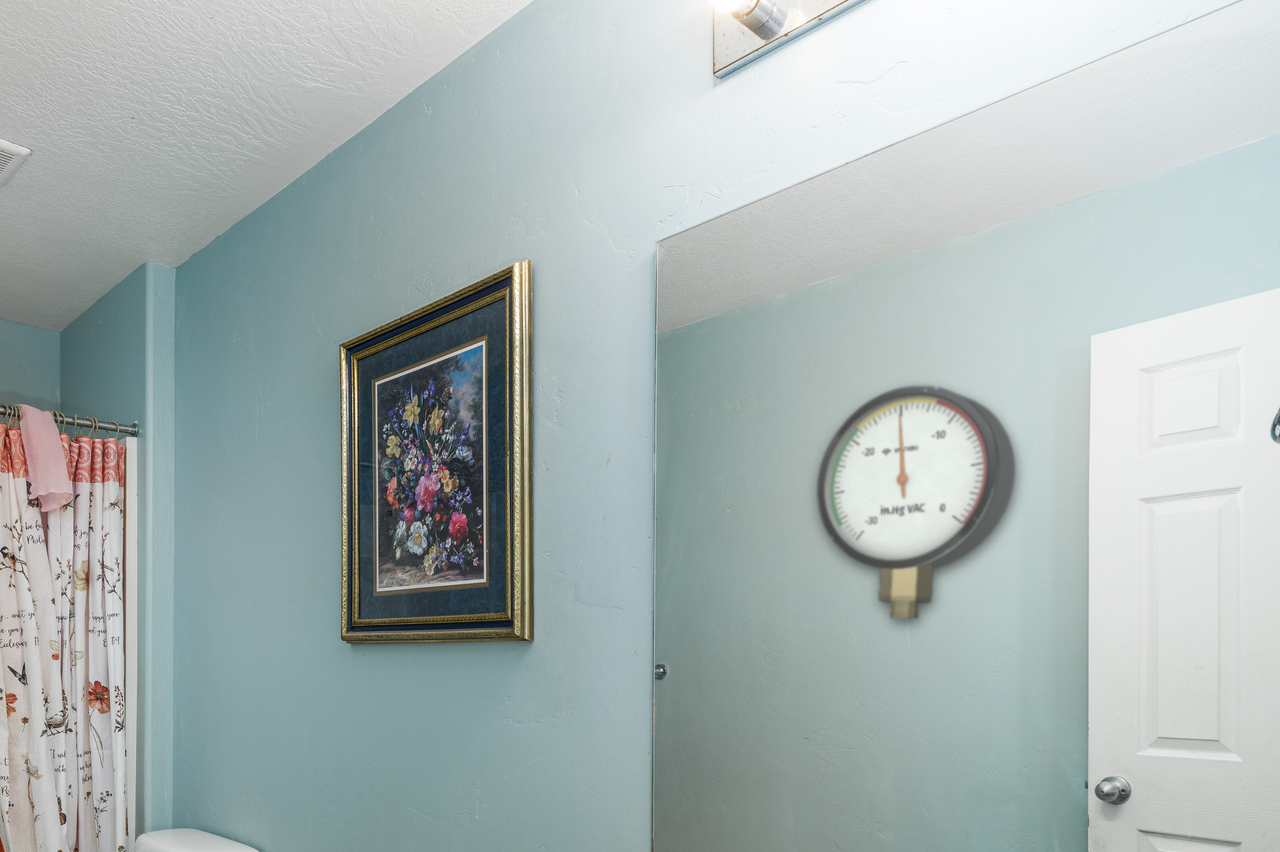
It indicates -15 inHg
